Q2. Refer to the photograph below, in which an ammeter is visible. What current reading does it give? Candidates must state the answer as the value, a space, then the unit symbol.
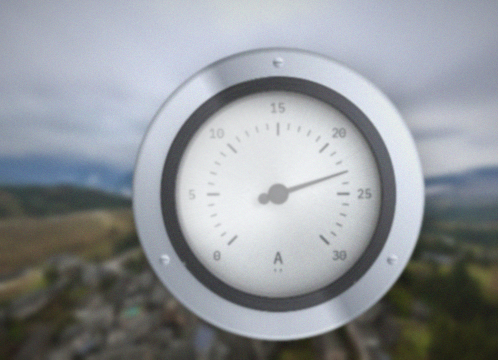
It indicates 23 A
